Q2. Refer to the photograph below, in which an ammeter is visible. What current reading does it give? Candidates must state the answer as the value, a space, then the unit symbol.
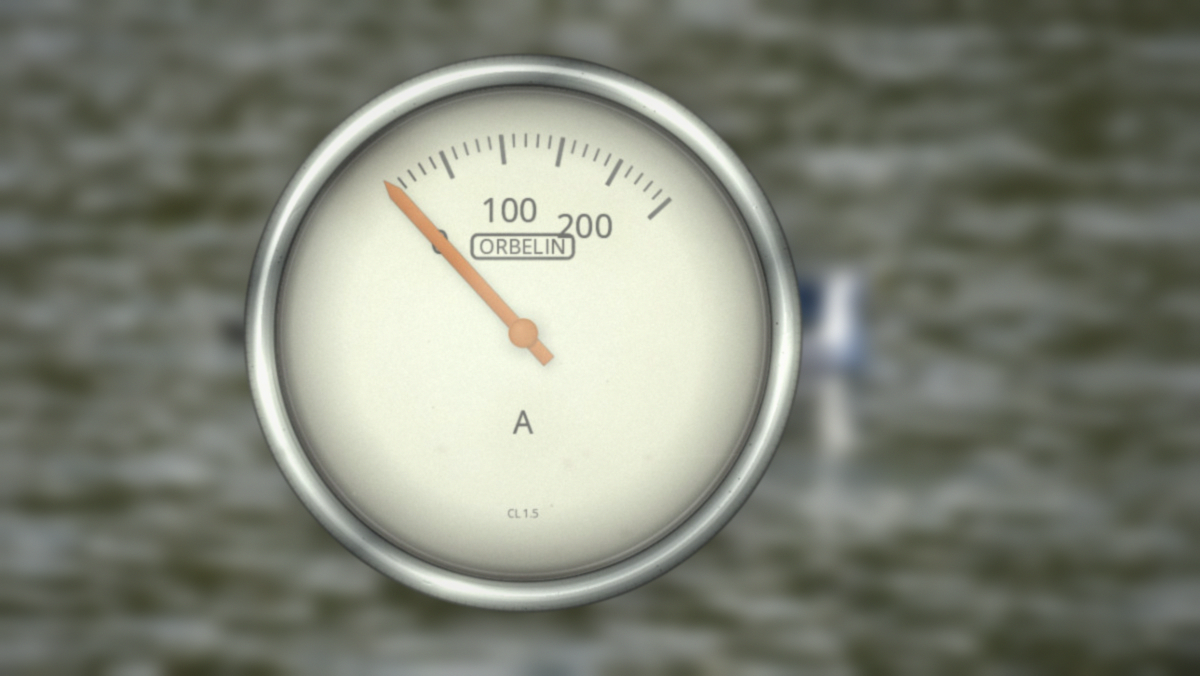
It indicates 0 A
